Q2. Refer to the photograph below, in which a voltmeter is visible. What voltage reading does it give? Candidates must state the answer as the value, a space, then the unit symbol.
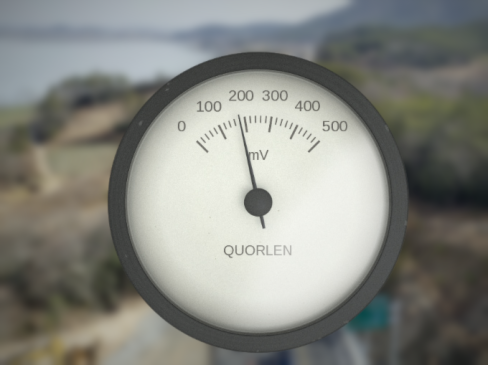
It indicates 180 mV
